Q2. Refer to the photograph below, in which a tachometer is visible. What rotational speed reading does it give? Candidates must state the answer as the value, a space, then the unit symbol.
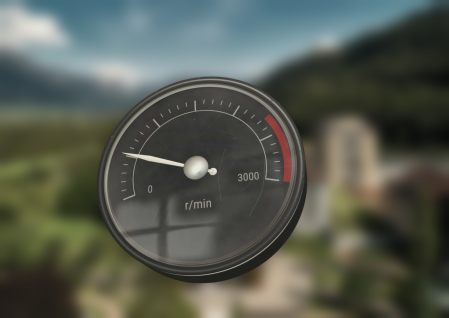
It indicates 500 rpm
